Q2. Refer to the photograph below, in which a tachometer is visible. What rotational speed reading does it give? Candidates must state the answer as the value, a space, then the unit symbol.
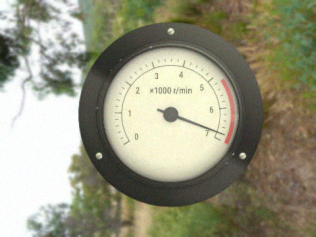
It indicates 6800 rpm
